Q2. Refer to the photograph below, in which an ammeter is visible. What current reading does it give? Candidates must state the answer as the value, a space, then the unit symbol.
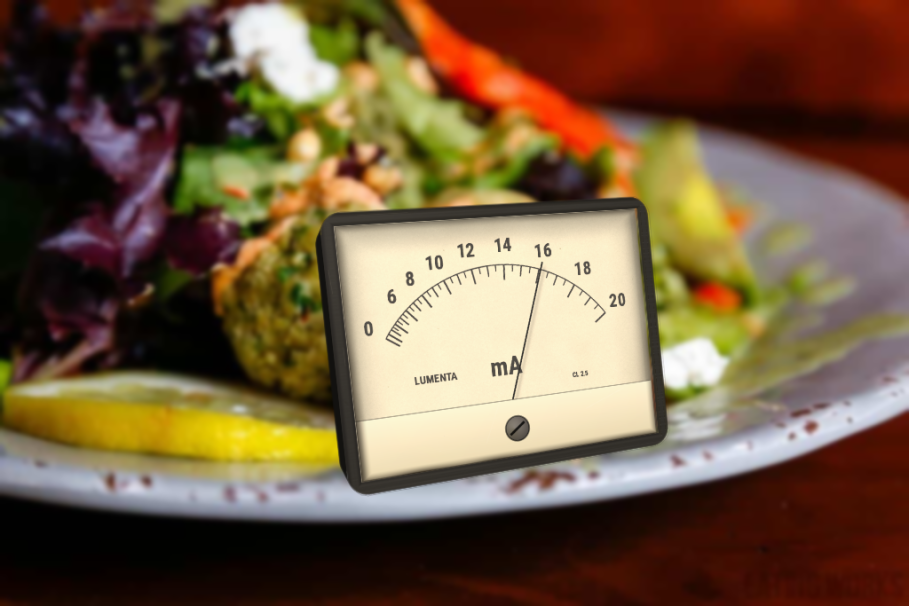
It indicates 16 mA
